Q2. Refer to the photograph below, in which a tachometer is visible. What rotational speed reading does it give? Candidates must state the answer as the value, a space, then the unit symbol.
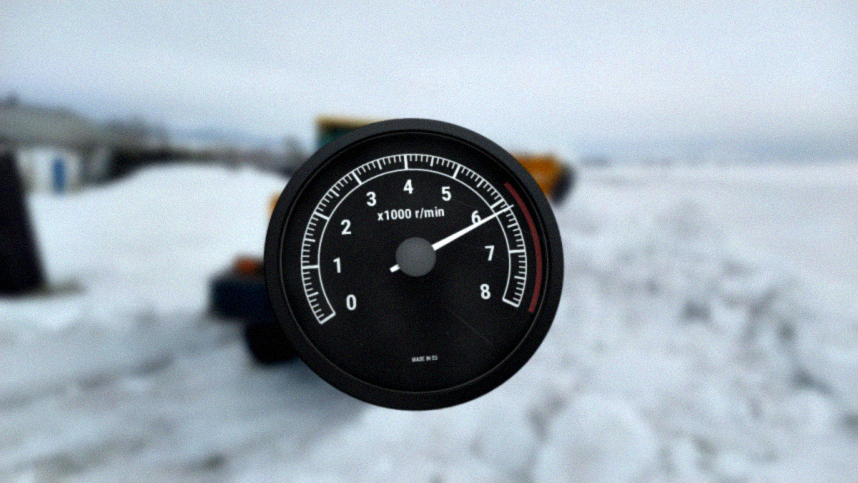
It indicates 6200 rpm
